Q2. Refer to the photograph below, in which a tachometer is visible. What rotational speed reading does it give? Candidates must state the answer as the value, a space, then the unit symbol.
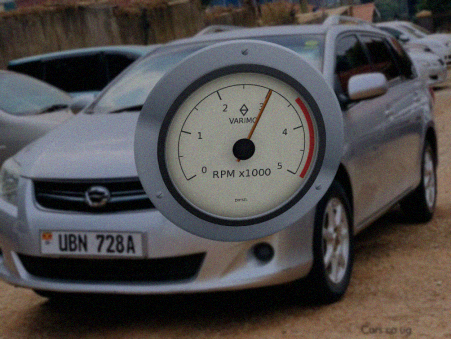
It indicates 3000 rpm
